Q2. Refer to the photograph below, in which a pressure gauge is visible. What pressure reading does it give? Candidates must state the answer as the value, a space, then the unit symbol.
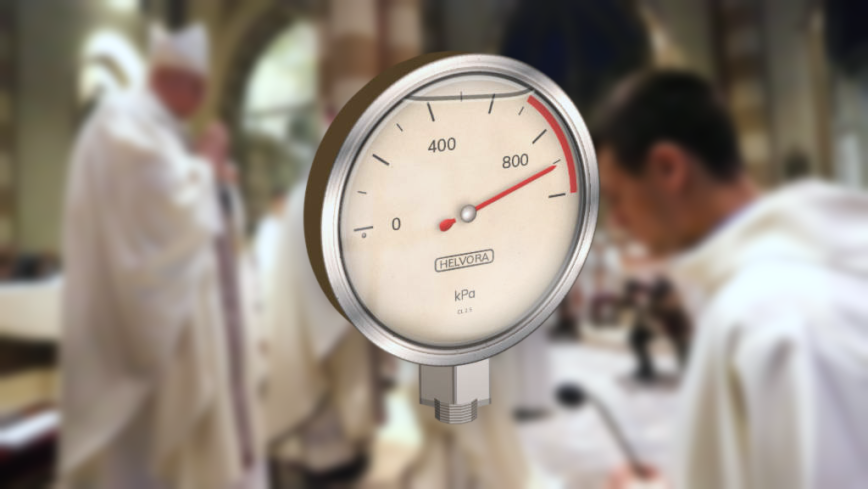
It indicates 900 kPa
